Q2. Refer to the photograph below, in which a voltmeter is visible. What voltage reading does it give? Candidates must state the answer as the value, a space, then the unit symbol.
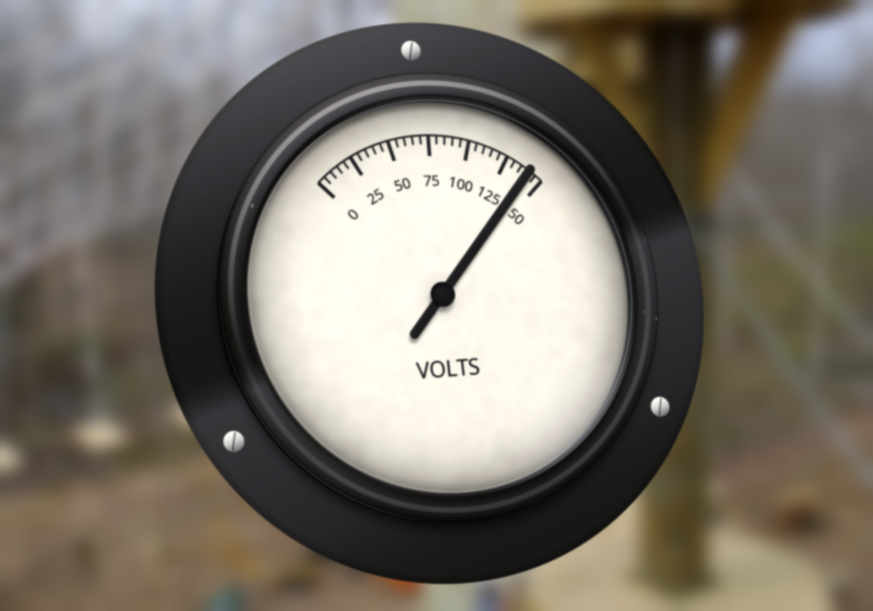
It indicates 140 V
